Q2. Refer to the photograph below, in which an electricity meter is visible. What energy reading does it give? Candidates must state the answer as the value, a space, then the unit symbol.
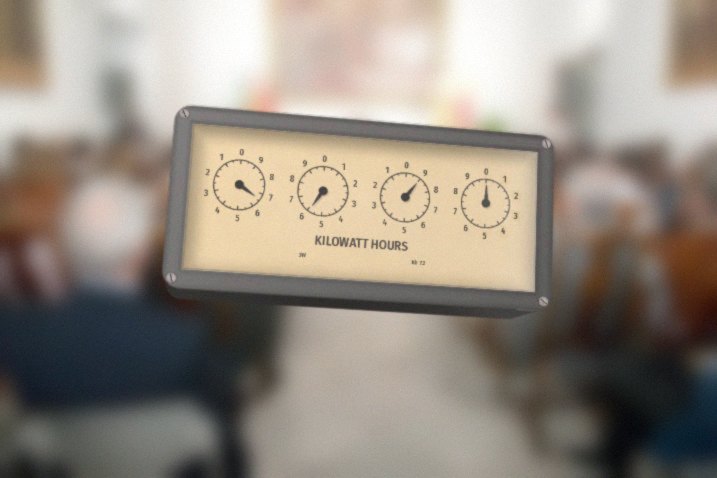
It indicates 6590 kWh
